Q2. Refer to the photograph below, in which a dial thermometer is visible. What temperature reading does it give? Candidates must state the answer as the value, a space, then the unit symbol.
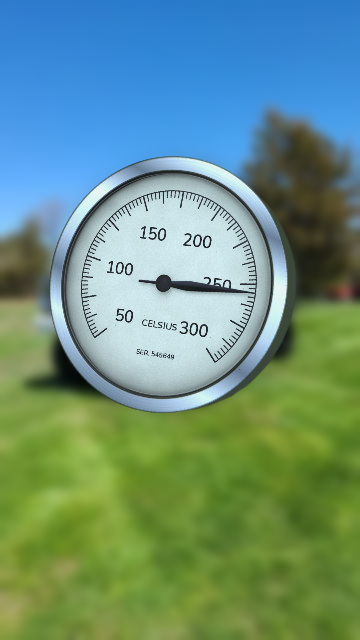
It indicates 255 °C
